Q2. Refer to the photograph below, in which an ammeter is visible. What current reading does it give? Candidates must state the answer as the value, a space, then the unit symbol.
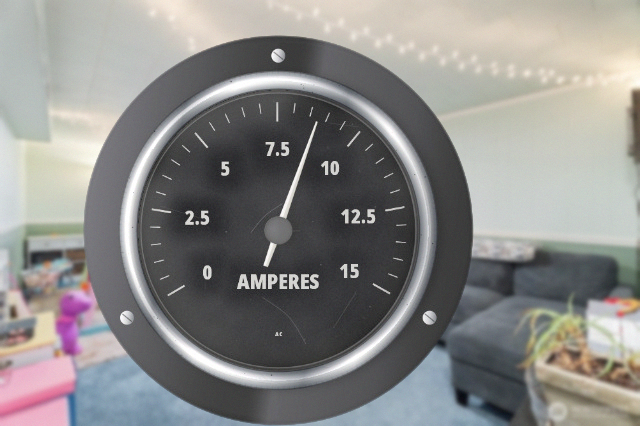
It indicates 8.75 A
